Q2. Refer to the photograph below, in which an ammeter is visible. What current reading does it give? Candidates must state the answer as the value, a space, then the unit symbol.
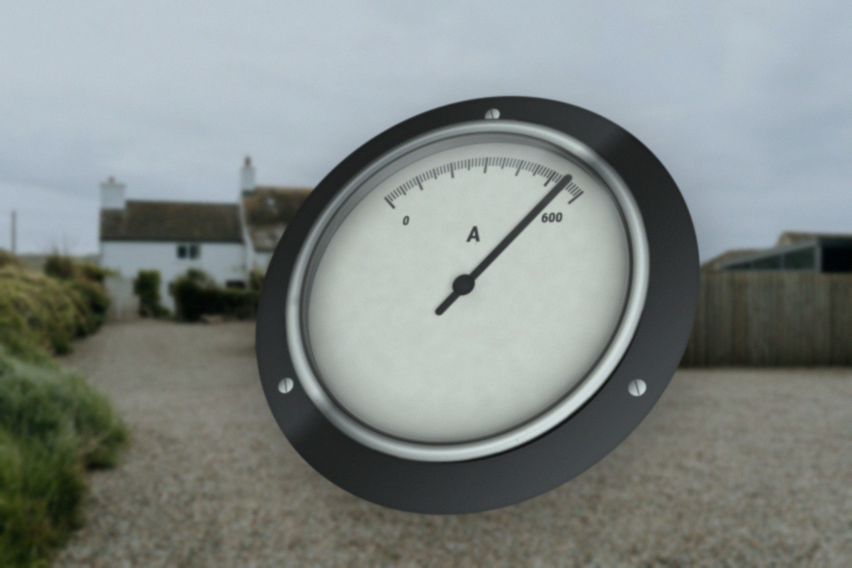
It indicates 550 A
